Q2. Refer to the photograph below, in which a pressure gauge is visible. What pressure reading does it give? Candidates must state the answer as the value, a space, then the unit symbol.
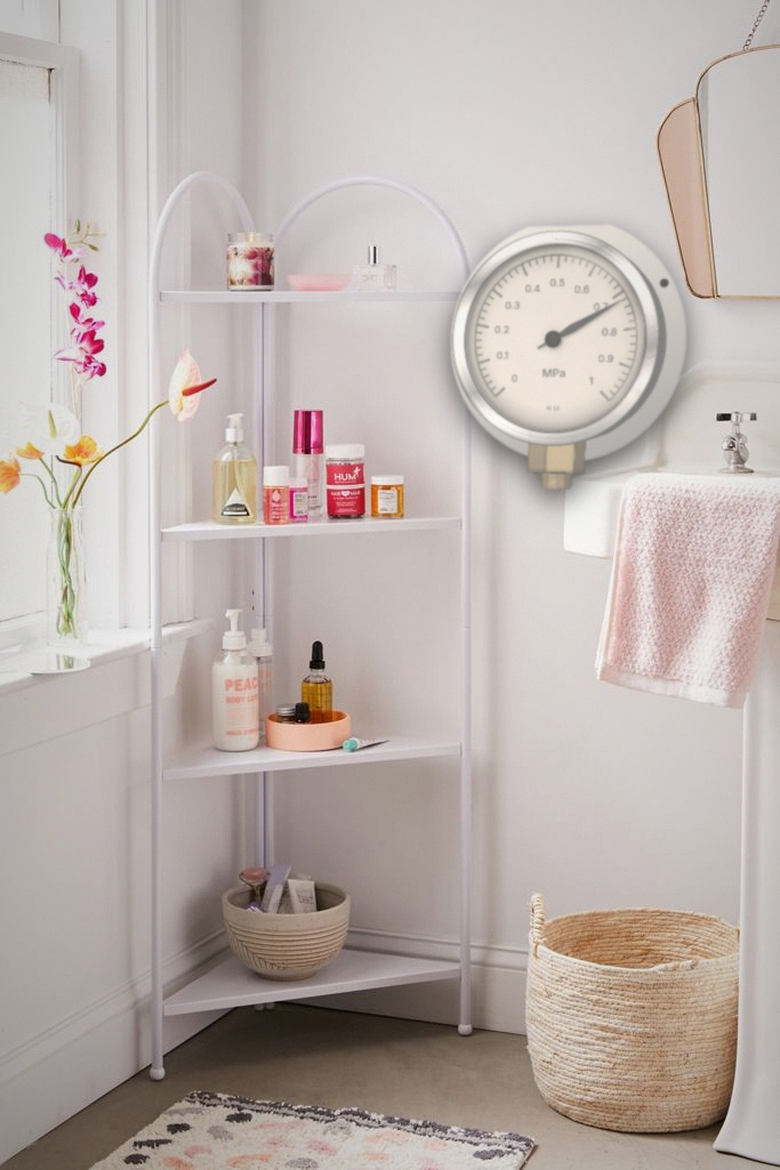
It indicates 0.72 MPa
